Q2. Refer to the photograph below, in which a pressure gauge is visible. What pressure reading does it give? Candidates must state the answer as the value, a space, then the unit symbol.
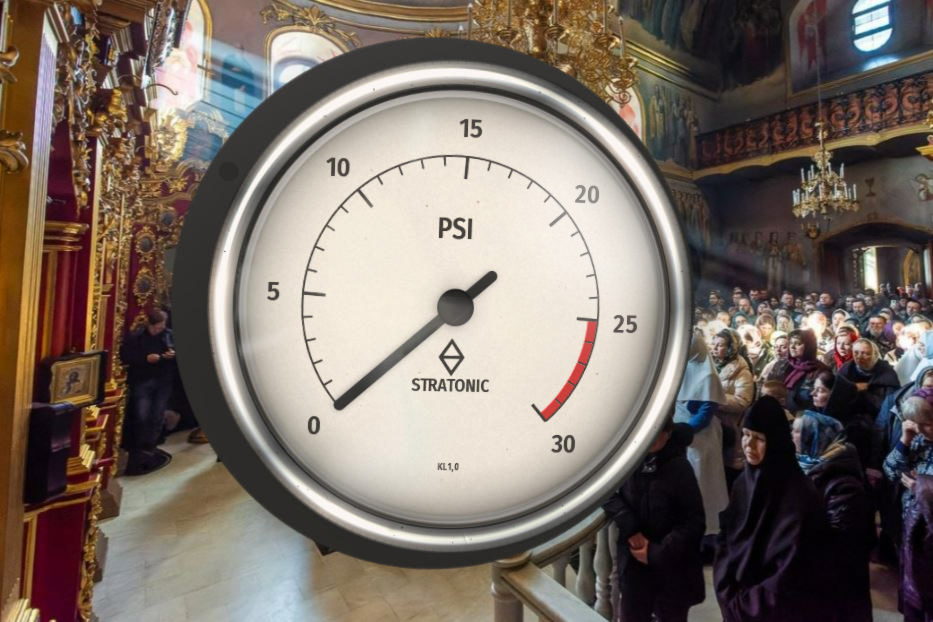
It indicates 0 psi
